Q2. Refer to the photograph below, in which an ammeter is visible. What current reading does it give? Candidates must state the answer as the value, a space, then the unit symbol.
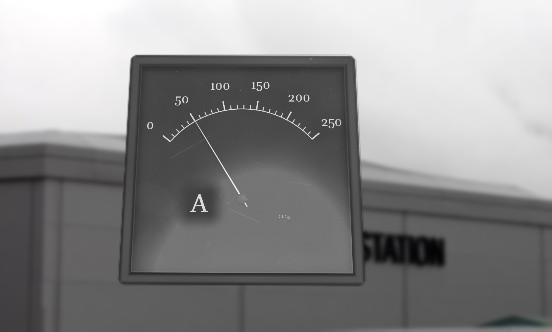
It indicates 50 A
